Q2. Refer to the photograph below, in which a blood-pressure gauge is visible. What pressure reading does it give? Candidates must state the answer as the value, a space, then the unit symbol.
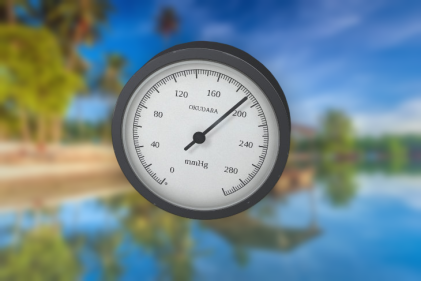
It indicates 190 mmHg
